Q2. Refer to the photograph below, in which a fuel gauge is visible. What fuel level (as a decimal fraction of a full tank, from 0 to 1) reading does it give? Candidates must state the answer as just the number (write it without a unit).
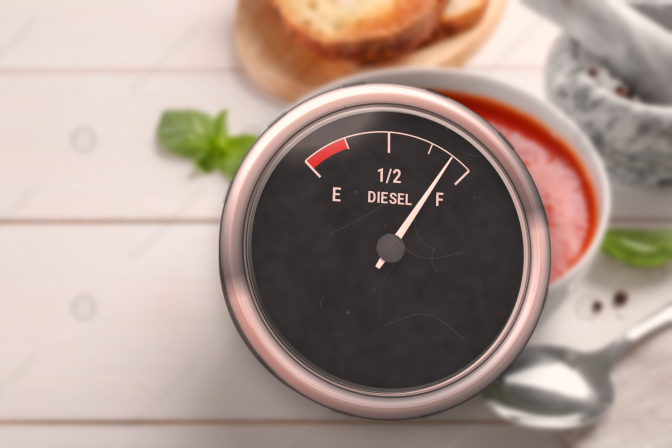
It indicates 0.875
